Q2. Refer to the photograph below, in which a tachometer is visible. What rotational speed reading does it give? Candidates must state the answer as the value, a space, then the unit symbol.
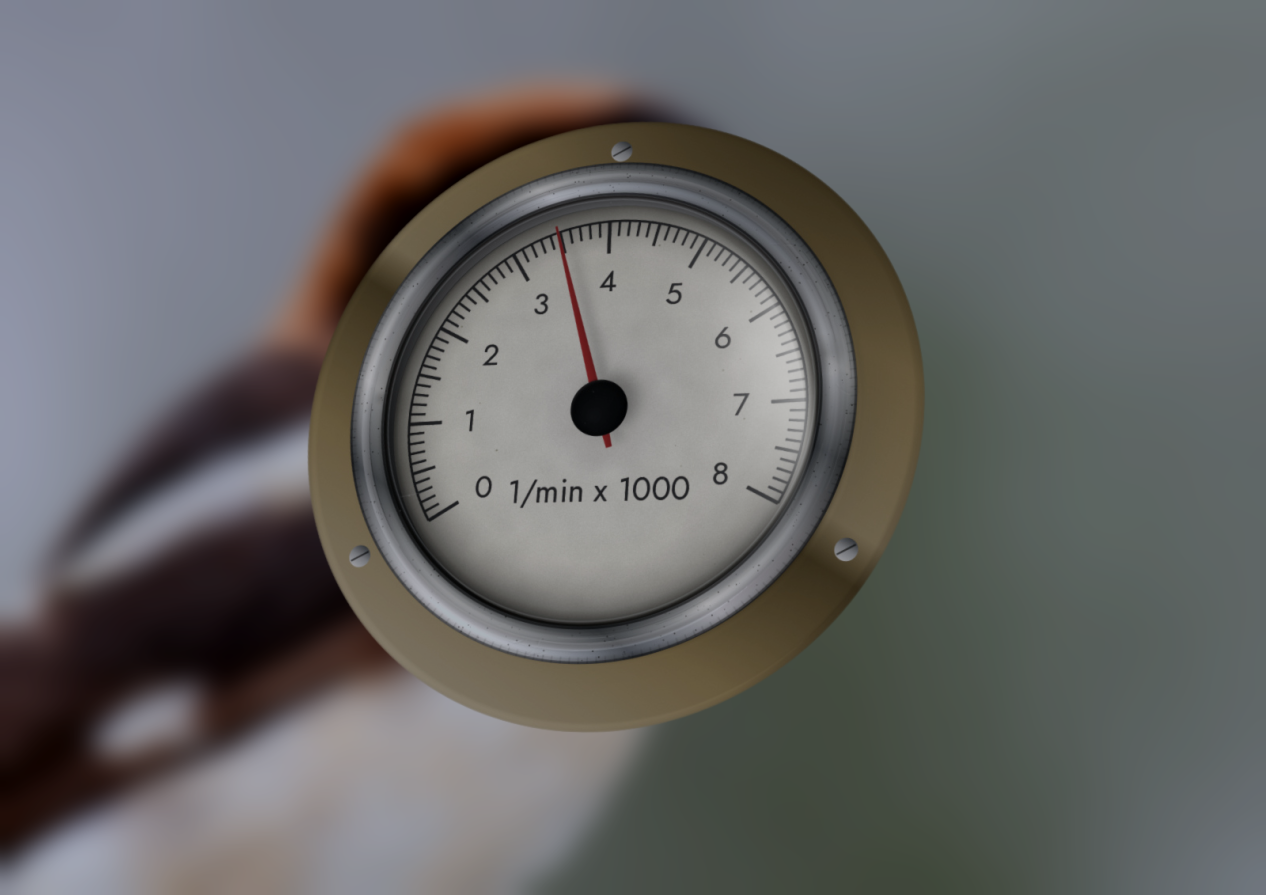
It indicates 3500 rpm
